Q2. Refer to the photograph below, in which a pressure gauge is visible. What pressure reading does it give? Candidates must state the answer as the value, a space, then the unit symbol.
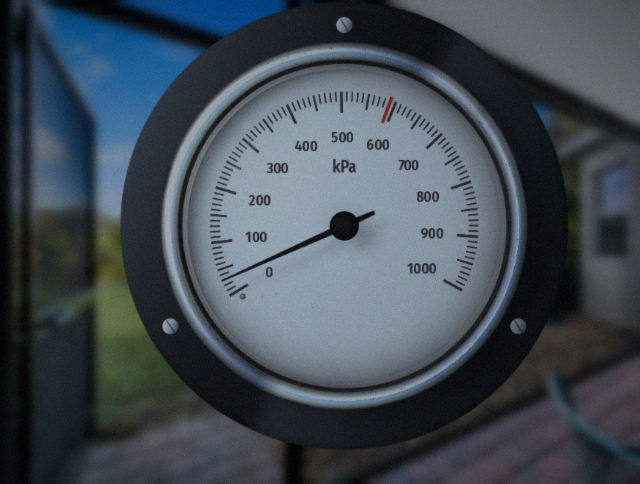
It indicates 30 kPa
